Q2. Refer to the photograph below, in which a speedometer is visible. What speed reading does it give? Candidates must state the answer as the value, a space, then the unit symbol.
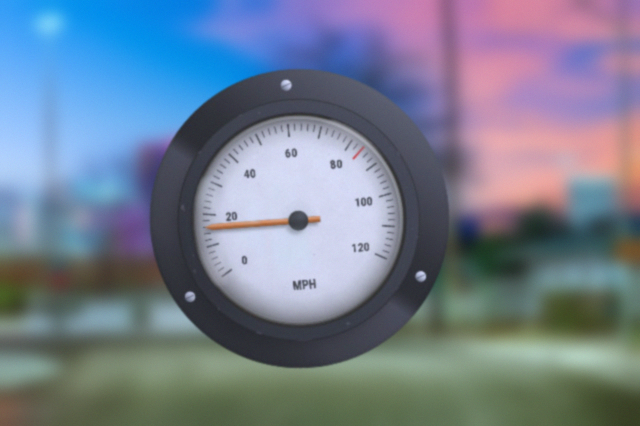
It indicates 16 mph
